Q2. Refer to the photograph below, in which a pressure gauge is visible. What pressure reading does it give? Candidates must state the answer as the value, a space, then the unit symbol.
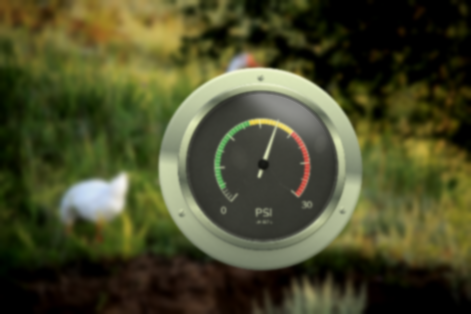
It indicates 17.5 psi
